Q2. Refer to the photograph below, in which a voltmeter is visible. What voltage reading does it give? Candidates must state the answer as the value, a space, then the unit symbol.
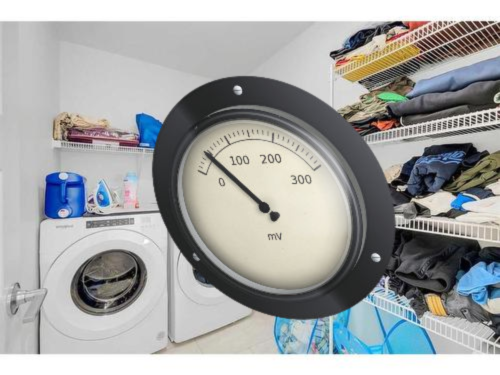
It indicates 50 mV
